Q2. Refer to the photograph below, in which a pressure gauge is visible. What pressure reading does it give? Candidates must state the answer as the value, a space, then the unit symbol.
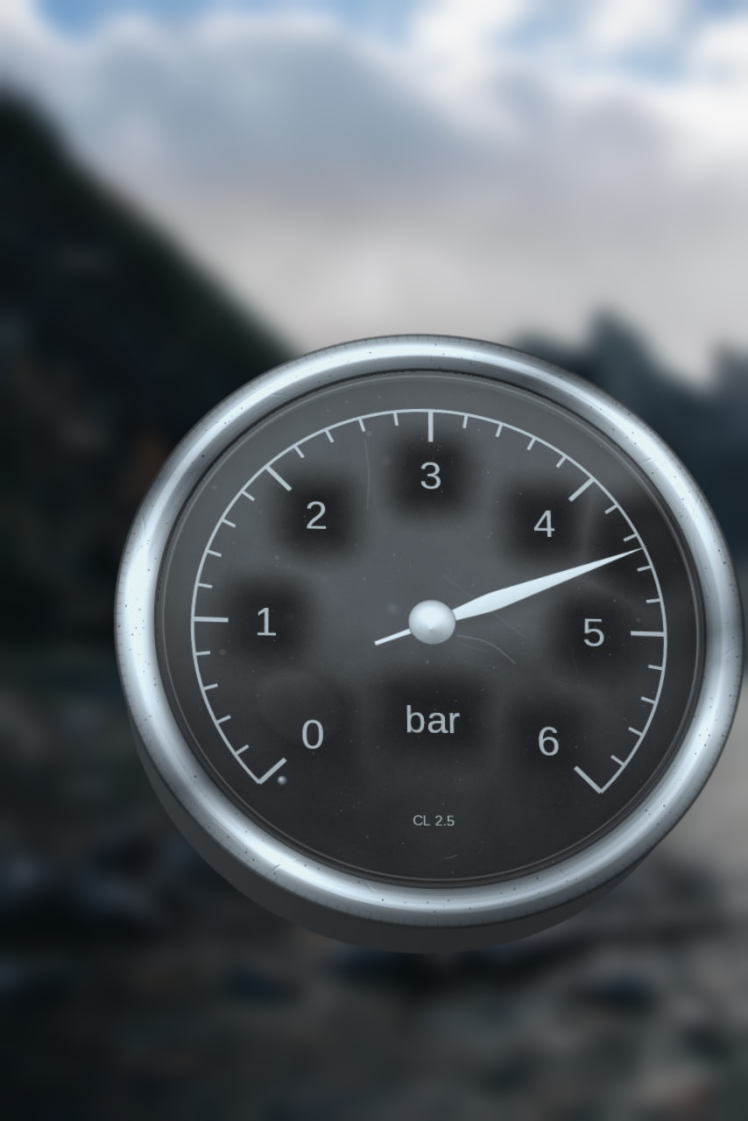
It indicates 4.5 bar
